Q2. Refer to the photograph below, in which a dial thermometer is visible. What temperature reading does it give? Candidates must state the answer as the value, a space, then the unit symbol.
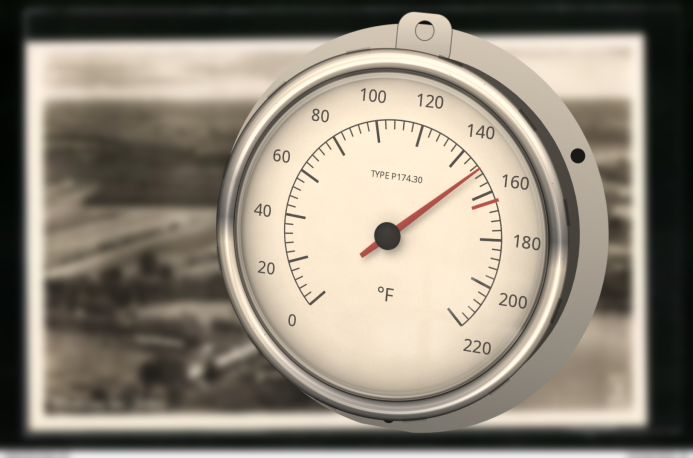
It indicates 150 °F
